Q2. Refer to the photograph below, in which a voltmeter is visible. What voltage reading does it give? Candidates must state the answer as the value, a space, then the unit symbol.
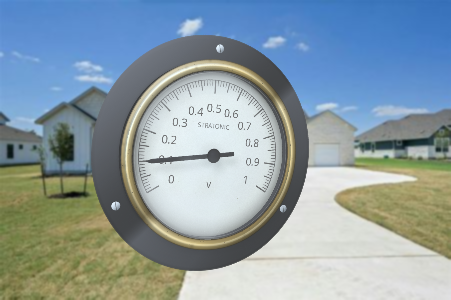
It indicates 0.1 V
